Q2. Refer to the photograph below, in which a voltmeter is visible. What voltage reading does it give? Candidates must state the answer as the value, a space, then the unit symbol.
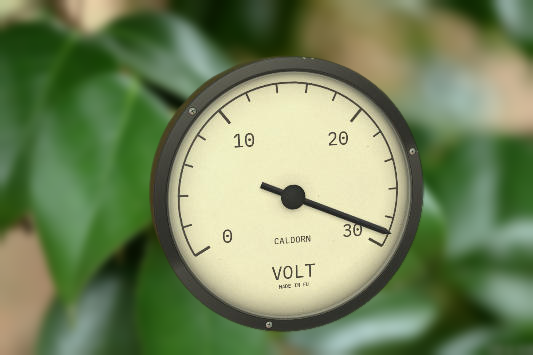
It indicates 29 V
